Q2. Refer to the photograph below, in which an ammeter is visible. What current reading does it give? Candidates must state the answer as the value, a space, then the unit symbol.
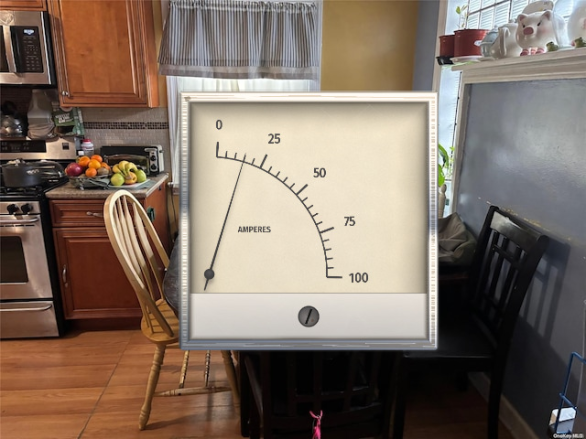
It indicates 15 A
